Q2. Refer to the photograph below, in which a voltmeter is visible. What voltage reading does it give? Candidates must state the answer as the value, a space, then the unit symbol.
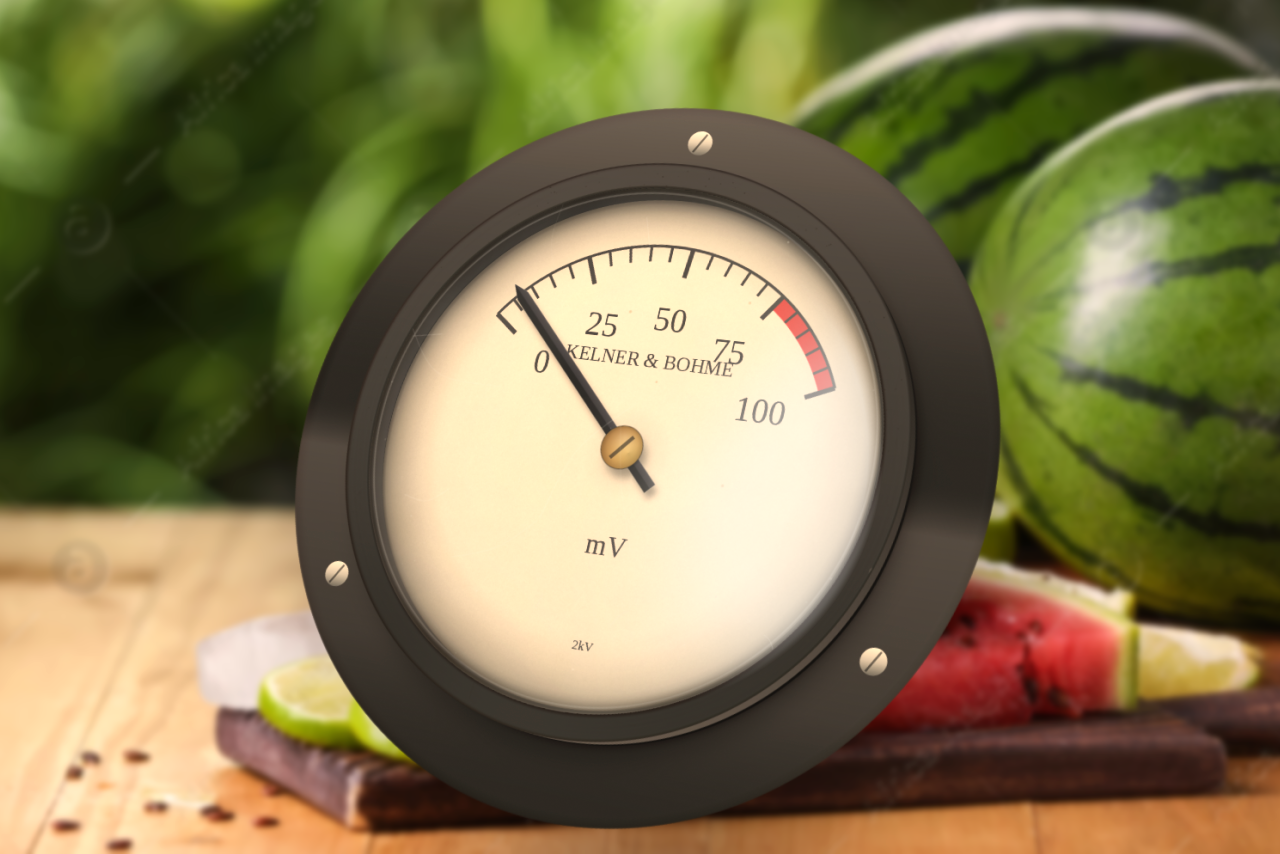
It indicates 7.5 mV
